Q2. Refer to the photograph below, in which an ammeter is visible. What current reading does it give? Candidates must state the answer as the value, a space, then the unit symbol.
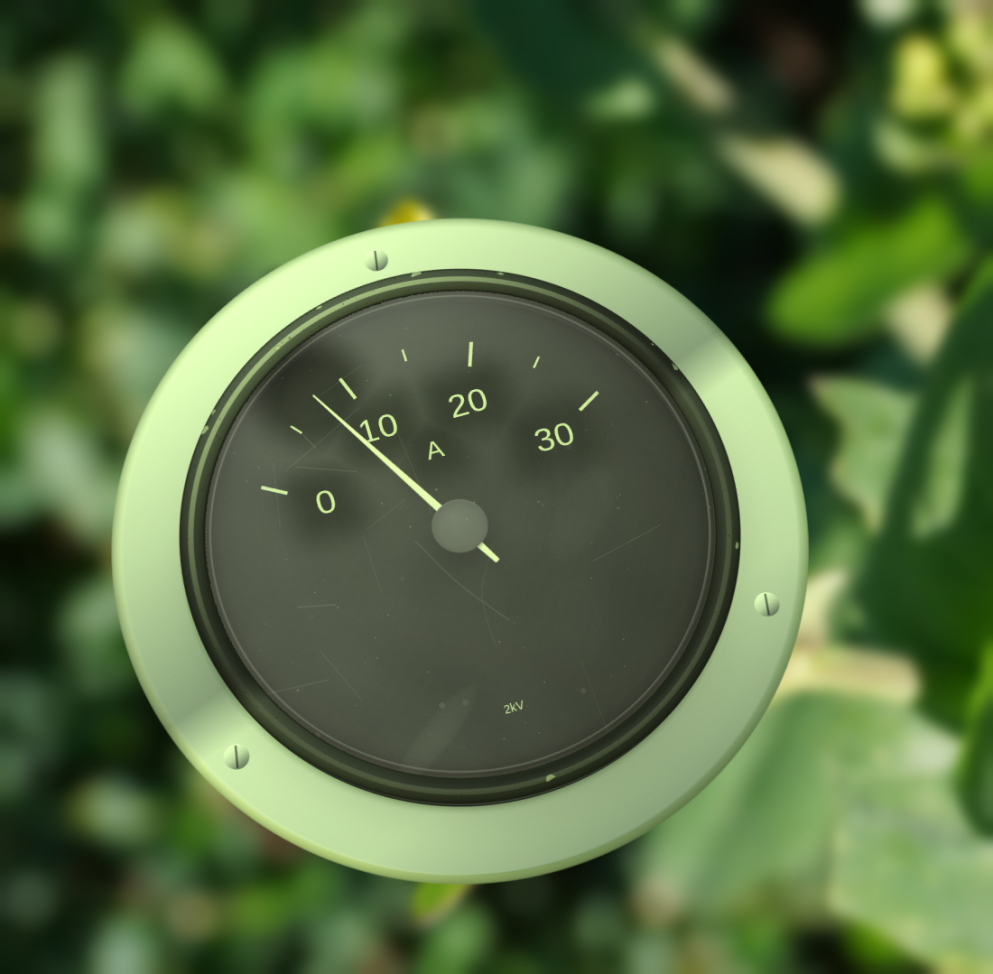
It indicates 7.5 A
